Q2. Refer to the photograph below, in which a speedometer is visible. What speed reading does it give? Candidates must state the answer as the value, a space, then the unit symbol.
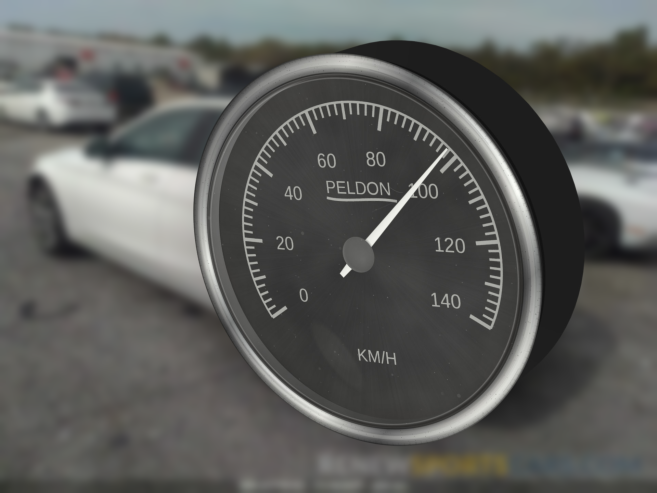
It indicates 98 km/h
